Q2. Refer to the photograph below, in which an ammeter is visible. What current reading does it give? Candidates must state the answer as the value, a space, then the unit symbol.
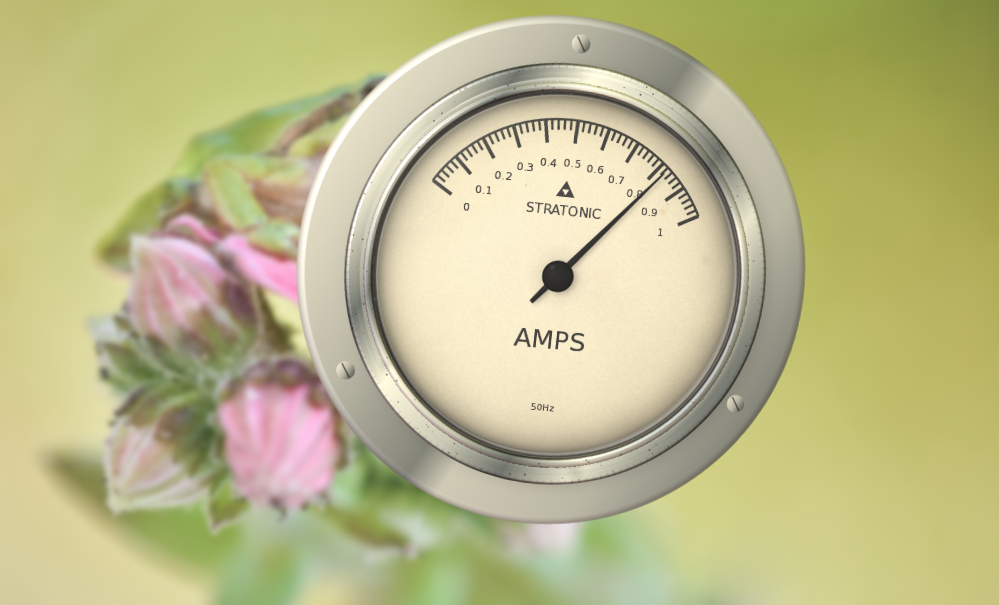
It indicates 0.82 A
